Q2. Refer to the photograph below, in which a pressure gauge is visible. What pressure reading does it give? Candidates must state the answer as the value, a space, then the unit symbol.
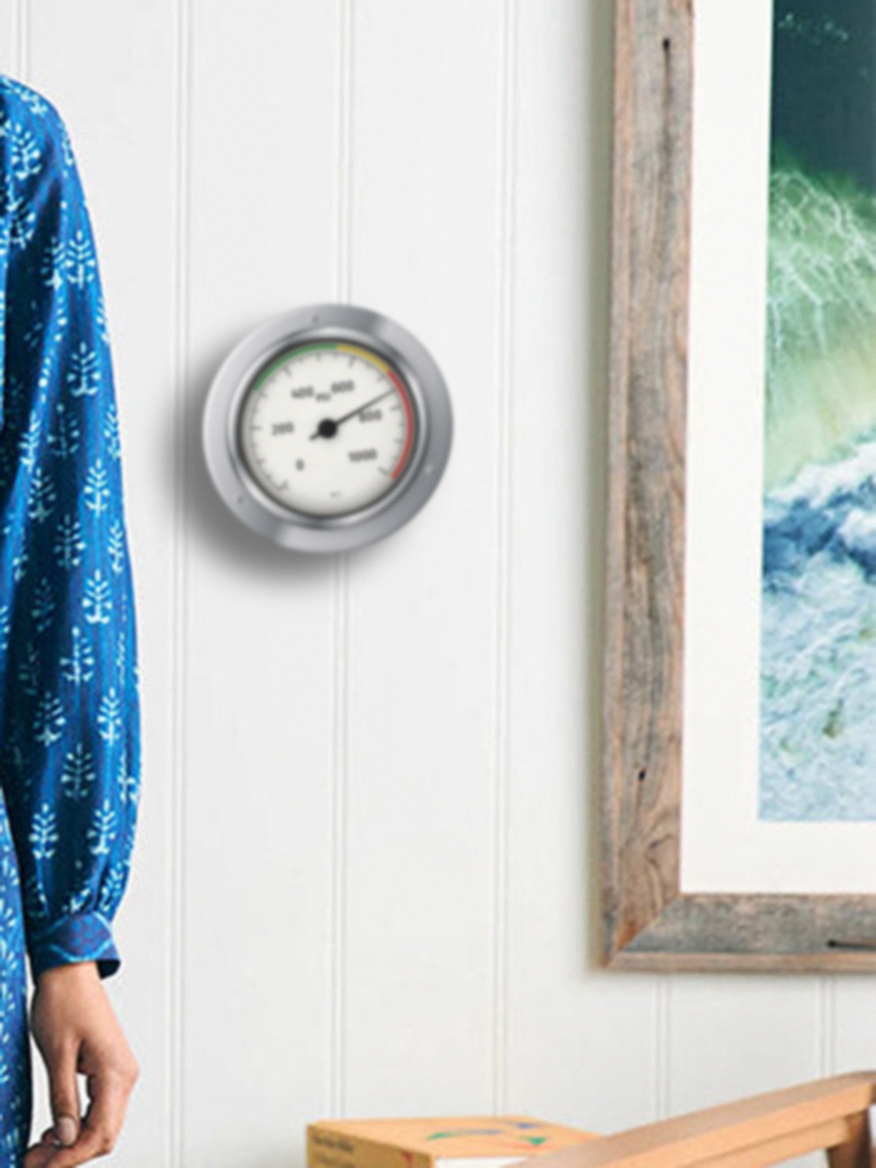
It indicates 750 psi
